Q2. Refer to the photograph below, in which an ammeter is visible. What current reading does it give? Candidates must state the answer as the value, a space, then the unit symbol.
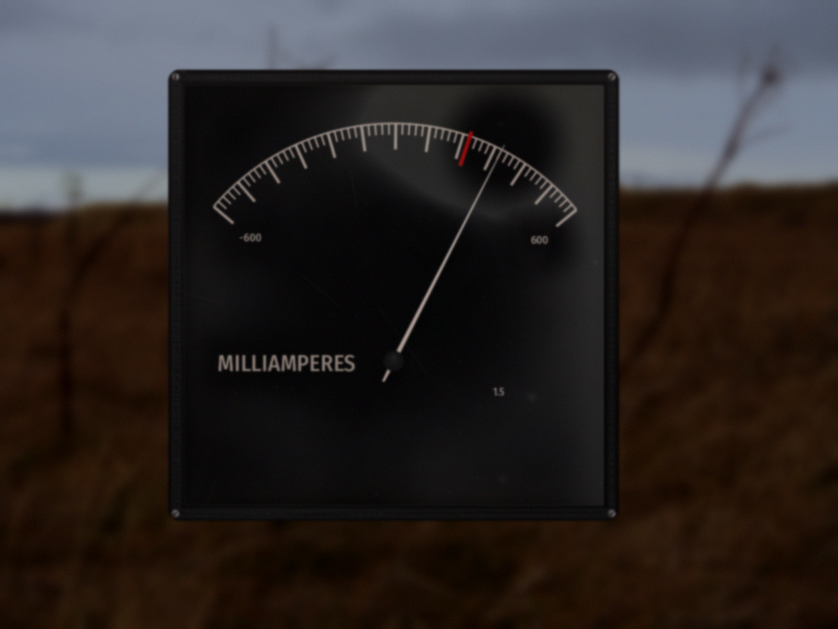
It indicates 320 mA
